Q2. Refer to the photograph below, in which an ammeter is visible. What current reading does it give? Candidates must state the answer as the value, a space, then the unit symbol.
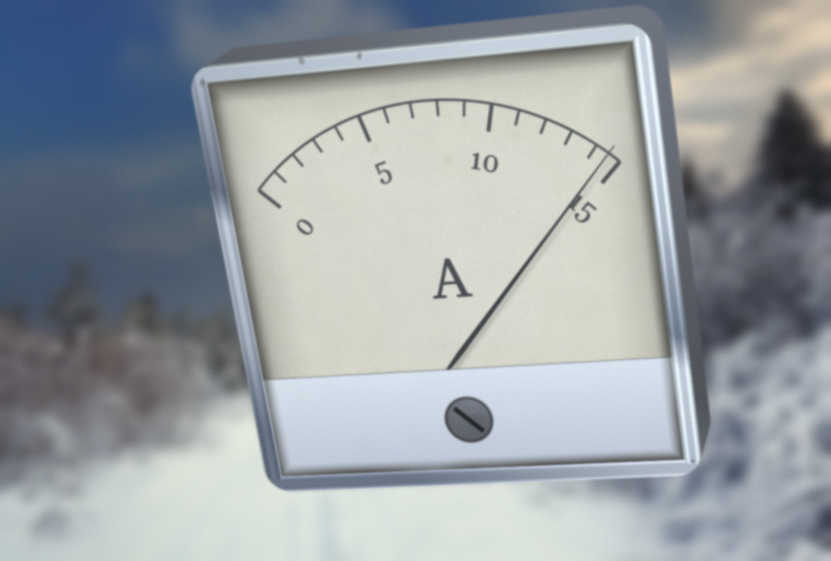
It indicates 14.5 A
